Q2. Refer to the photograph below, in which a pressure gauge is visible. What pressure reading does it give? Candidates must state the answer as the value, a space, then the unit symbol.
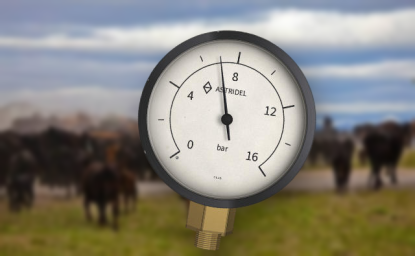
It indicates 7 bar
